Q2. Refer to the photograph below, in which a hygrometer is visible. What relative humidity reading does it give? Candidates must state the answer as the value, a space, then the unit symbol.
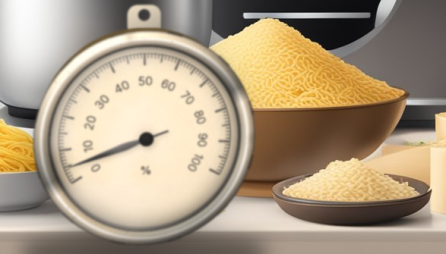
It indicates 5 %
